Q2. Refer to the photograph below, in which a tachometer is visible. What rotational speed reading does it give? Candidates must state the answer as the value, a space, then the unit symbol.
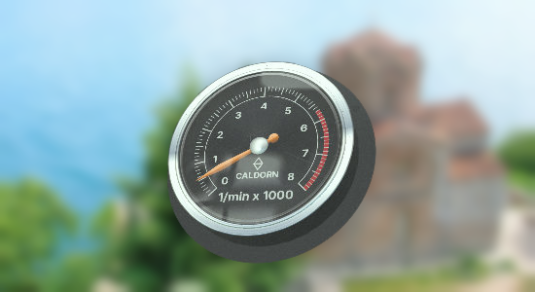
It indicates 500 rpm
